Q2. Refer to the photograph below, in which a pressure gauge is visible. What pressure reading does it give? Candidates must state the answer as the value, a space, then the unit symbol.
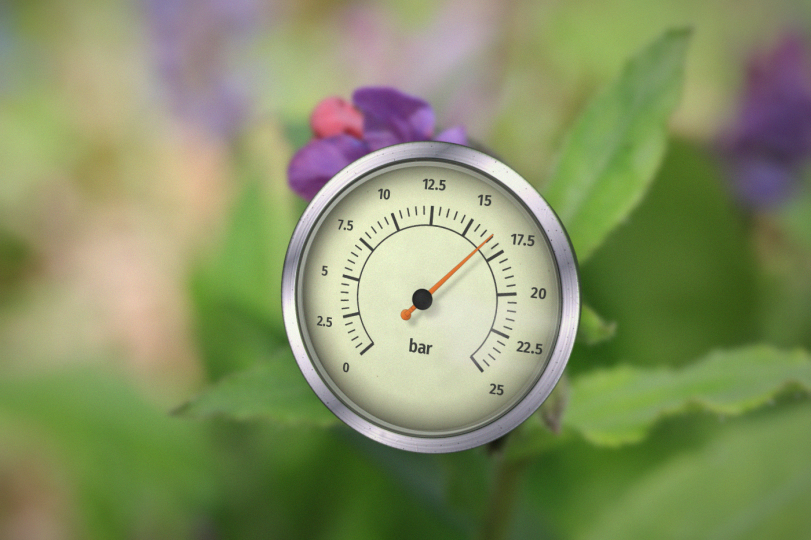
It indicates 16.5 bar
